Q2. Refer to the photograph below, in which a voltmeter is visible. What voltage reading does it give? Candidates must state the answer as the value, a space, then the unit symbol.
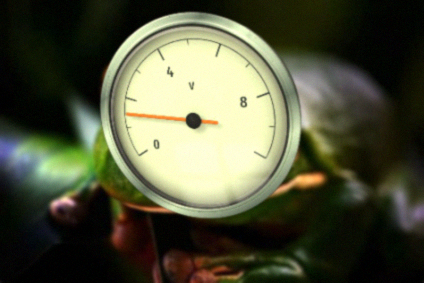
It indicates 1.5 V
